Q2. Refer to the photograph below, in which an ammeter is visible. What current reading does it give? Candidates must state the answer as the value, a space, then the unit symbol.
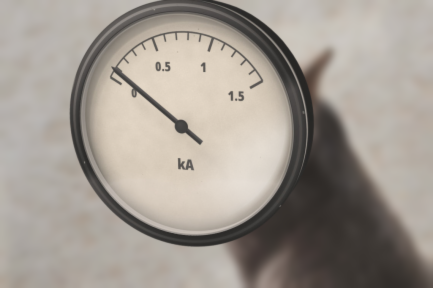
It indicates 0.1 kA
